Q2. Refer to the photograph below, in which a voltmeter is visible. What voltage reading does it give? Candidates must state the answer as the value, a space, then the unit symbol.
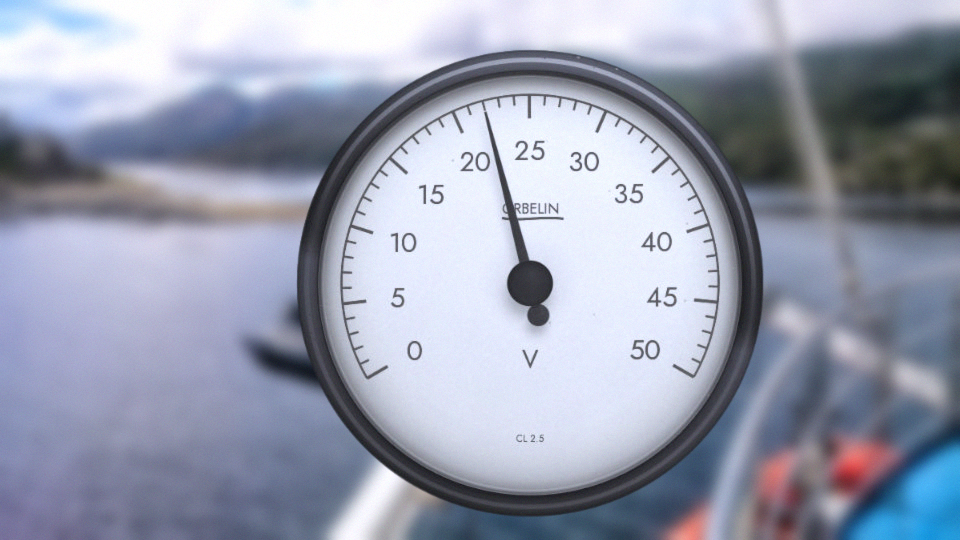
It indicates 22 V
